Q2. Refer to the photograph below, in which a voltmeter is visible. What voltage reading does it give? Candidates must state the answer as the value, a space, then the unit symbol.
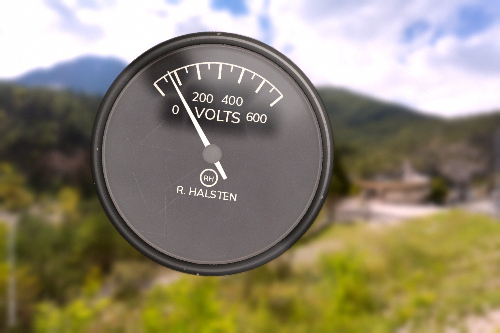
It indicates 75 V
